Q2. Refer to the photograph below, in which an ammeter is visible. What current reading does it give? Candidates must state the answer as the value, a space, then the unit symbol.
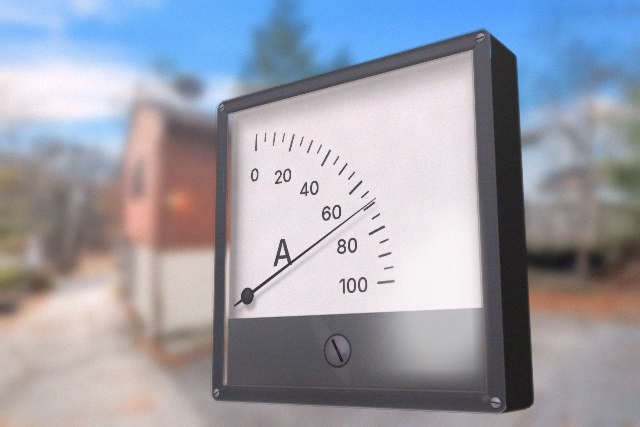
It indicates 70 A
